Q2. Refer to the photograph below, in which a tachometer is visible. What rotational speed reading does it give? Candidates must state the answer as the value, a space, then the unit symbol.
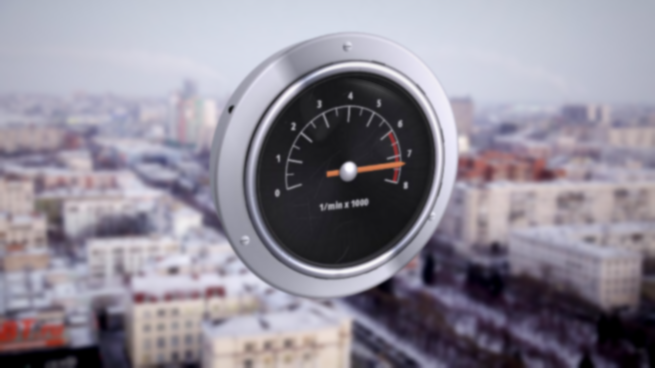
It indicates 7250 rpm
